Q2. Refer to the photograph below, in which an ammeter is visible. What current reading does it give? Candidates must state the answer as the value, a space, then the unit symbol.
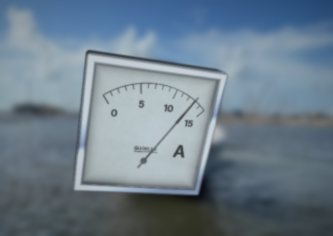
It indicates 13 A
